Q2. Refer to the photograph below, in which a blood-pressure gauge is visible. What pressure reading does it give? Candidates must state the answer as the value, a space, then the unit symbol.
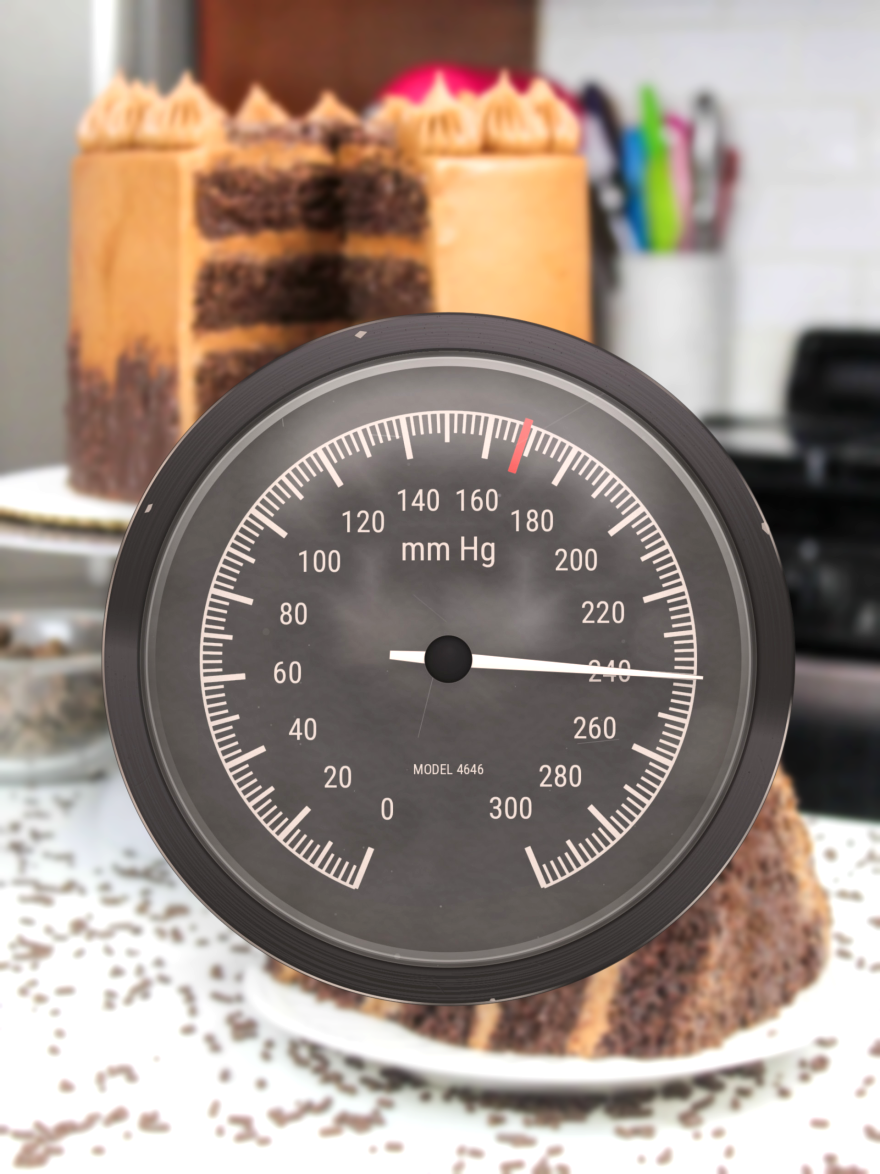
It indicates 240 mmHg
